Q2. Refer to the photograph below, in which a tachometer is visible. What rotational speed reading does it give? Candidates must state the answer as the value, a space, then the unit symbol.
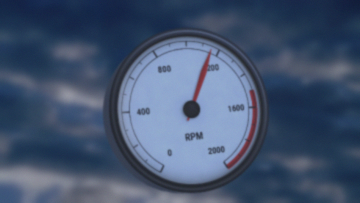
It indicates 1150 rpm
